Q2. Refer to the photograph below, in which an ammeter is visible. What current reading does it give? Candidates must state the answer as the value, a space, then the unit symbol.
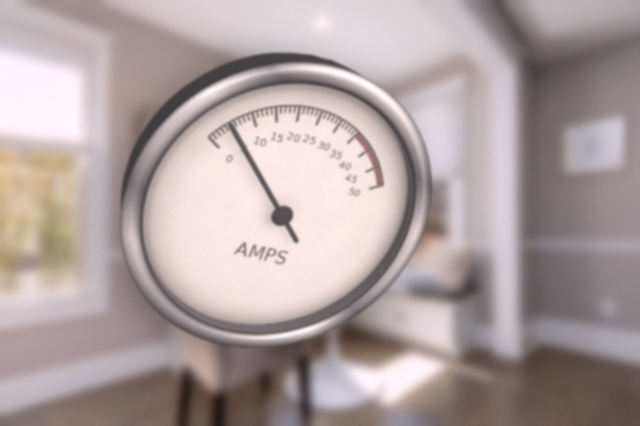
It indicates 5 A
